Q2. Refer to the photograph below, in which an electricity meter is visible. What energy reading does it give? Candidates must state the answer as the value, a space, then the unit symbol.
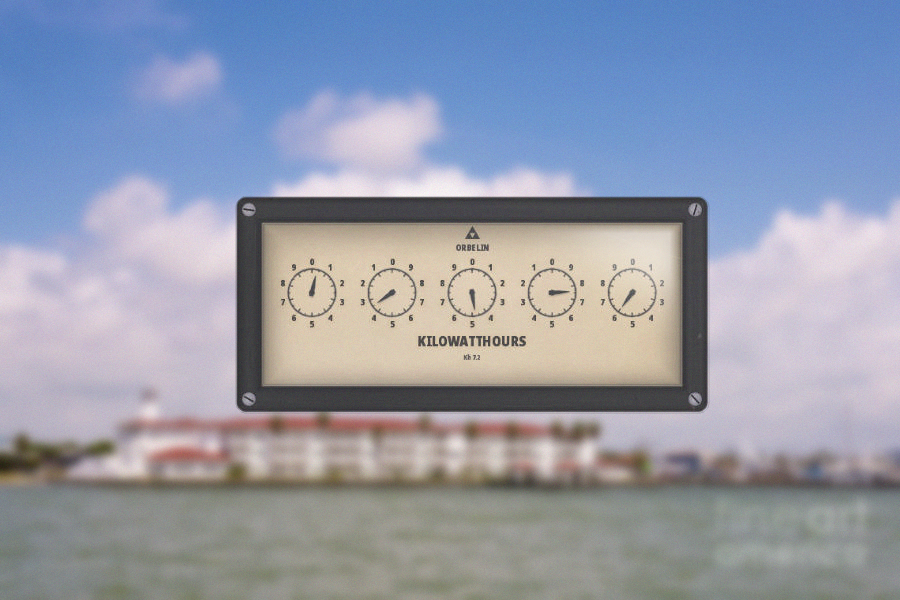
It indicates 3476 kWh
